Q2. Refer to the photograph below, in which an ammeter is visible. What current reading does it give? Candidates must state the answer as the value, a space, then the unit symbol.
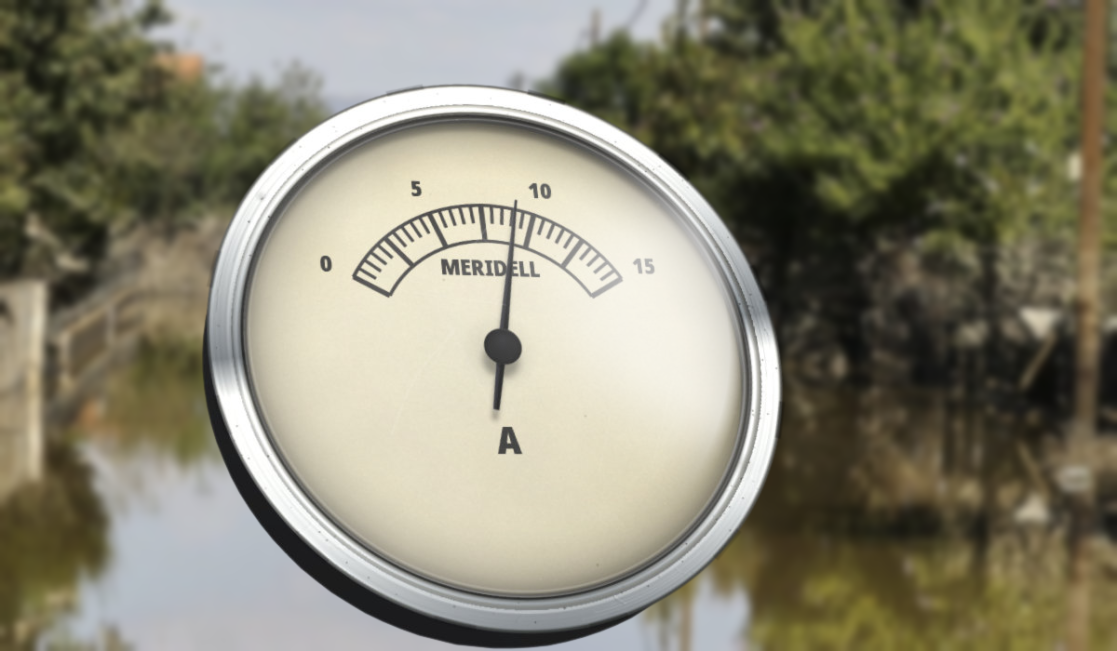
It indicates 9 A
